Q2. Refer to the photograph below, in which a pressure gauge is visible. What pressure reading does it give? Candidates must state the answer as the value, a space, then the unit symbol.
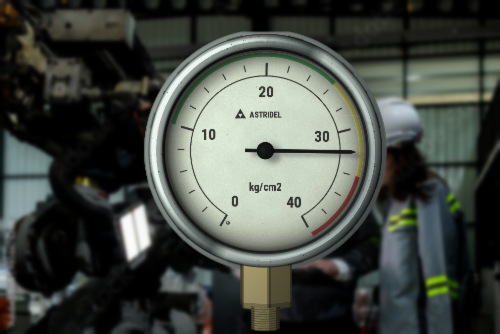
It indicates 32 kg/cm²
